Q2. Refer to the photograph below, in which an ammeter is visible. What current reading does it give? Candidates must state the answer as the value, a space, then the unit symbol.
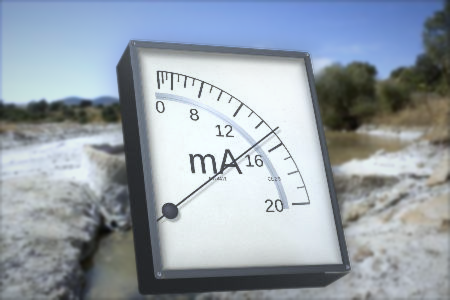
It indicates 15 mA
